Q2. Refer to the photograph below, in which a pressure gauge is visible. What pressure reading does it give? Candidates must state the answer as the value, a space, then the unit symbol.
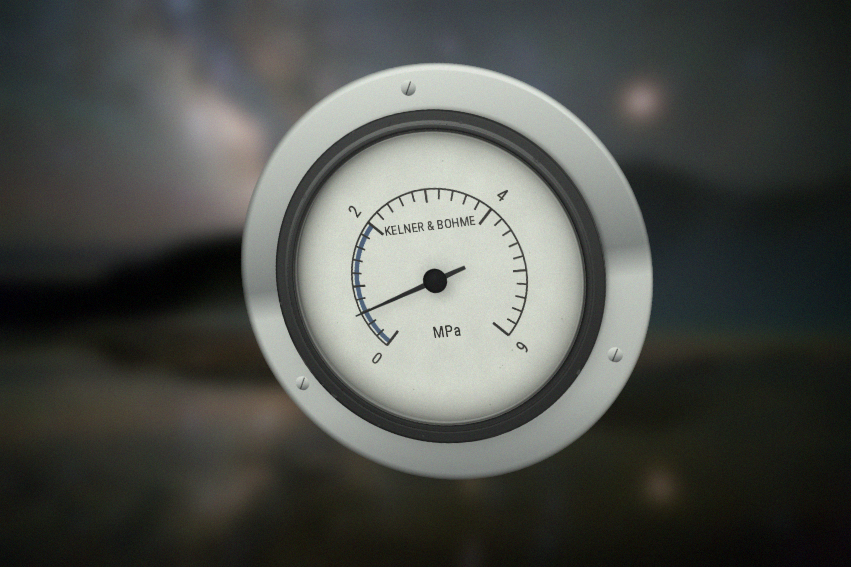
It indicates 0.6 MPa
